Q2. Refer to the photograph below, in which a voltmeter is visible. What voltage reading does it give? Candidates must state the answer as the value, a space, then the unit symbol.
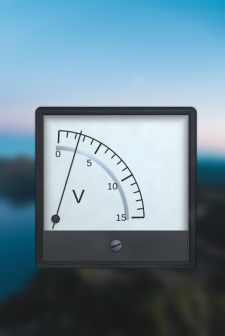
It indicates 2.5 V
